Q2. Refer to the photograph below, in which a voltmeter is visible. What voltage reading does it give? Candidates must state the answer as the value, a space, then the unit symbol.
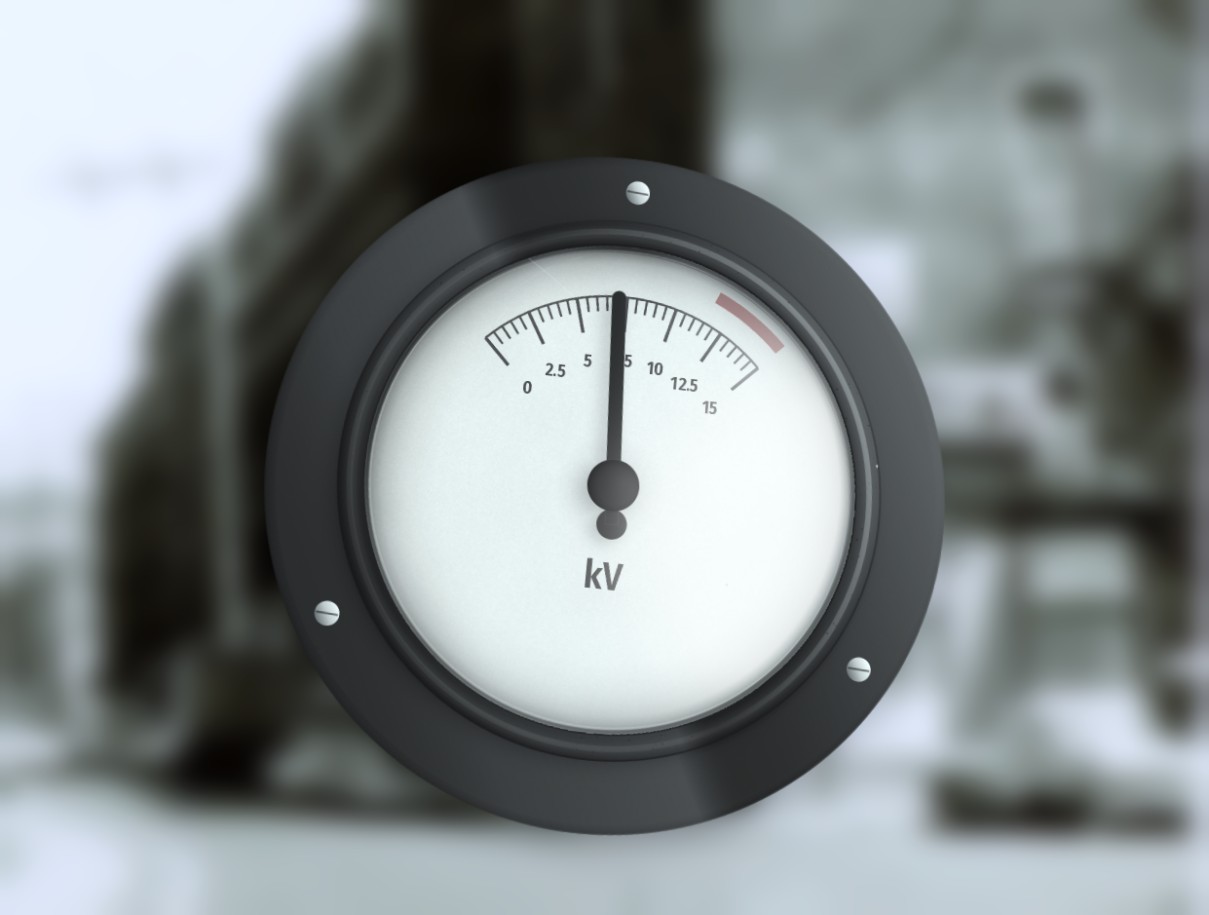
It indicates 7 kV
